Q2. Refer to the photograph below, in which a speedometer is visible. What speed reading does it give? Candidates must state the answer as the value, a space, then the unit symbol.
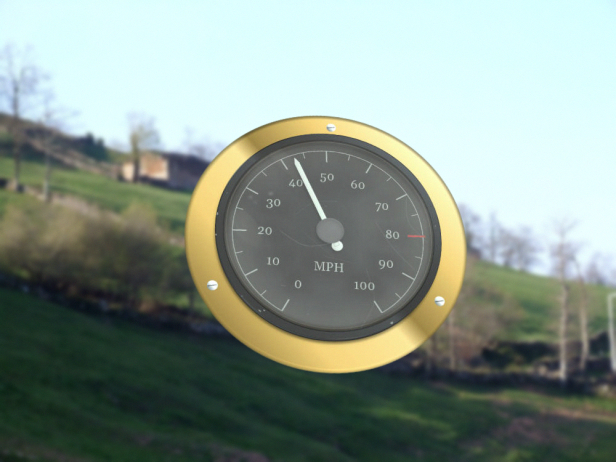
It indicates 42.5 mph
